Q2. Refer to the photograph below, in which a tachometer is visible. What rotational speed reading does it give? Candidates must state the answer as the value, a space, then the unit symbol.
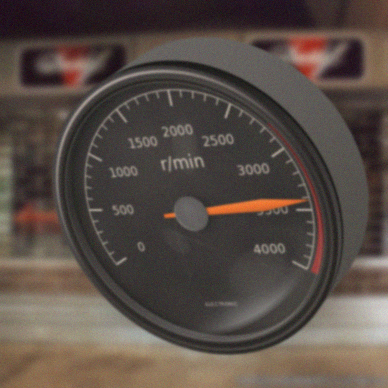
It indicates 3400 rpm
